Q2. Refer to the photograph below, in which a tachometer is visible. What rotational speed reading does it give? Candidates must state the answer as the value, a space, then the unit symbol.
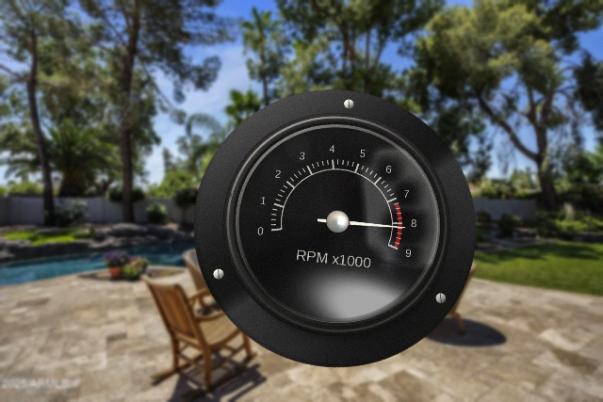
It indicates 8200 rpm
